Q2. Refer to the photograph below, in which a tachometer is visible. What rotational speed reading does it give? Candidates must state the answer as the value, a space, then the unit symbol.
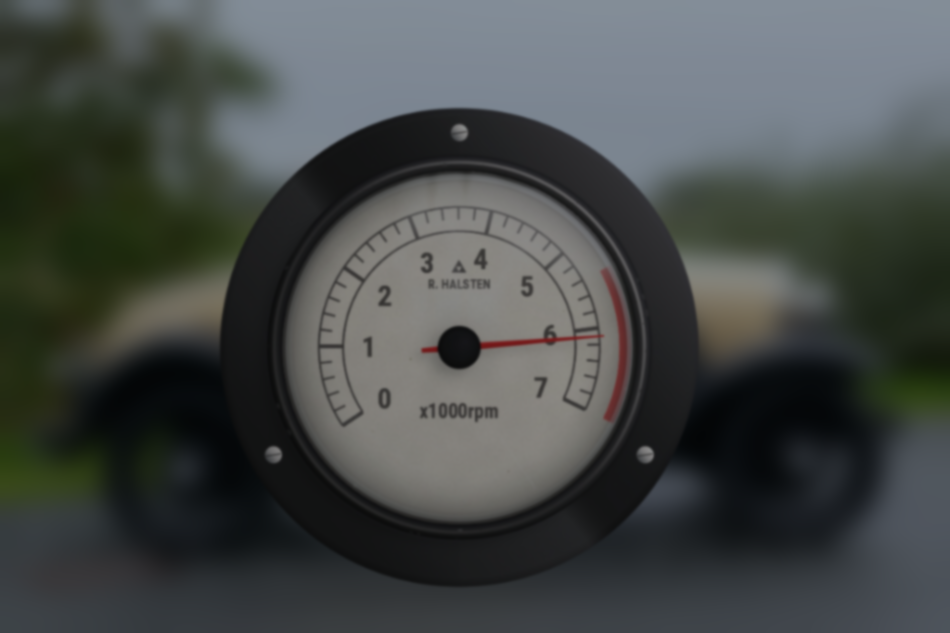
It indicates 6100 rpm
